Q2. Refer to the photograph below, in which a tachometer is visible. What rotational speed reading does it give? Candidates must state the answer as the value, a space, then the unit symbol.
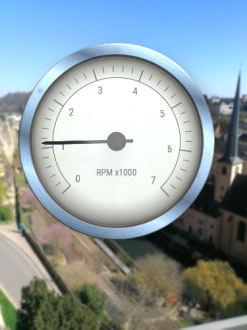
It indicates 1100 rpm
